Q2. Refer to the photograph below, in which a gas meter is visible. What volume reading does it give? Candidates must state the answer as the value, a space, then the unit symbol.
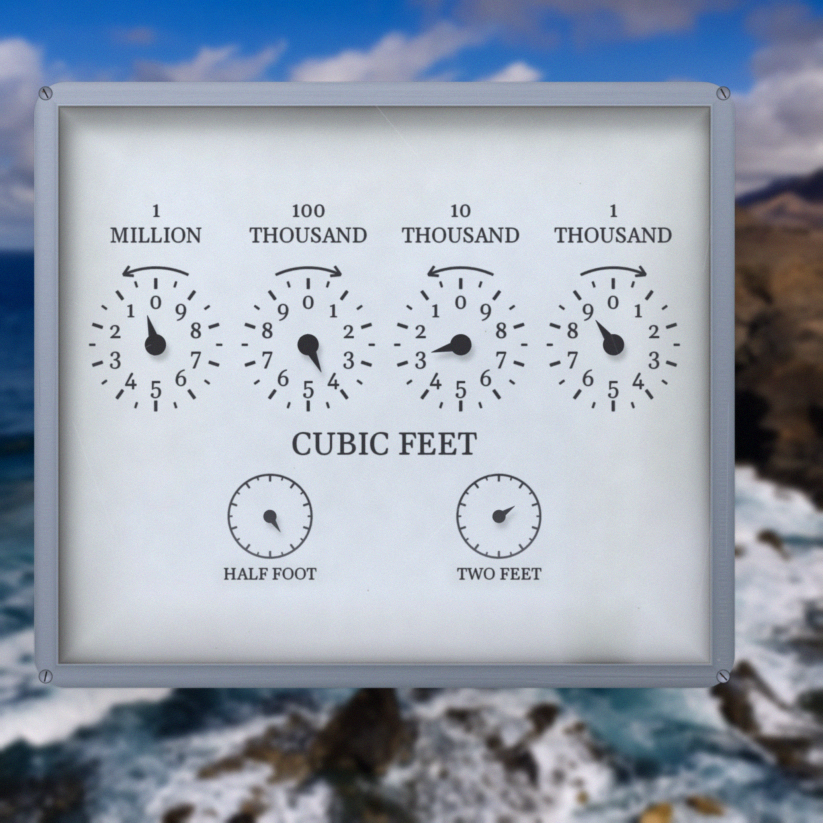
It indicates 42900 ft³
